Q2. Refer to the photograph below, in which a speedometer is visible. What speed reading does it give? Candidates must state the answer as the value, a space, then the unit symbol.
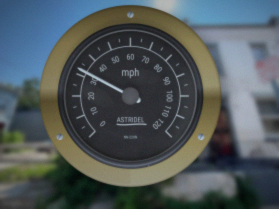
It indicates 32.5 mph
